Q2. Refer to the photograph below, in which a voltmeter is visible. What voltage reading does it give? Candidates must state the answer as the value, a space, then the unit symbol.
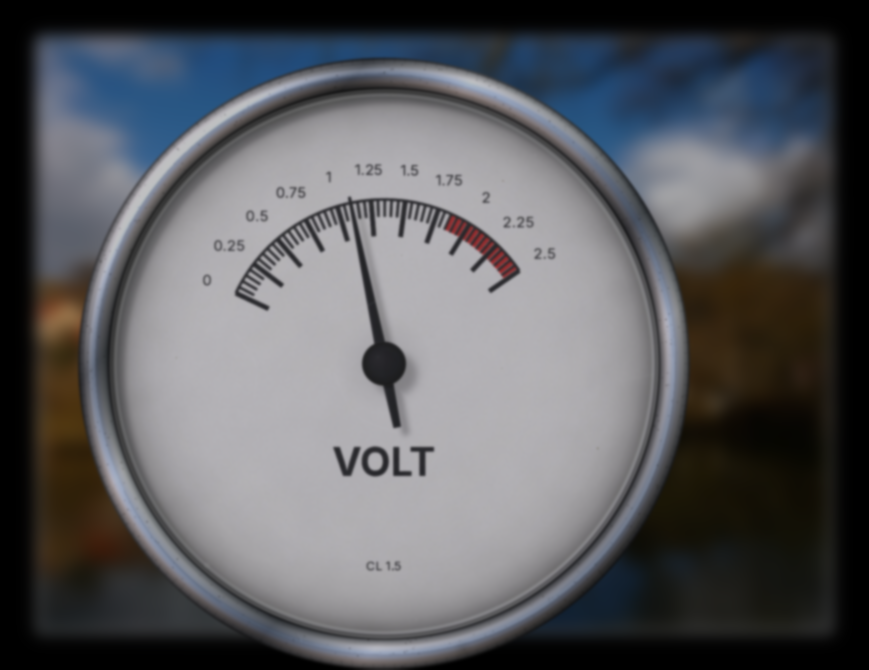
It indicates 1.1 V
